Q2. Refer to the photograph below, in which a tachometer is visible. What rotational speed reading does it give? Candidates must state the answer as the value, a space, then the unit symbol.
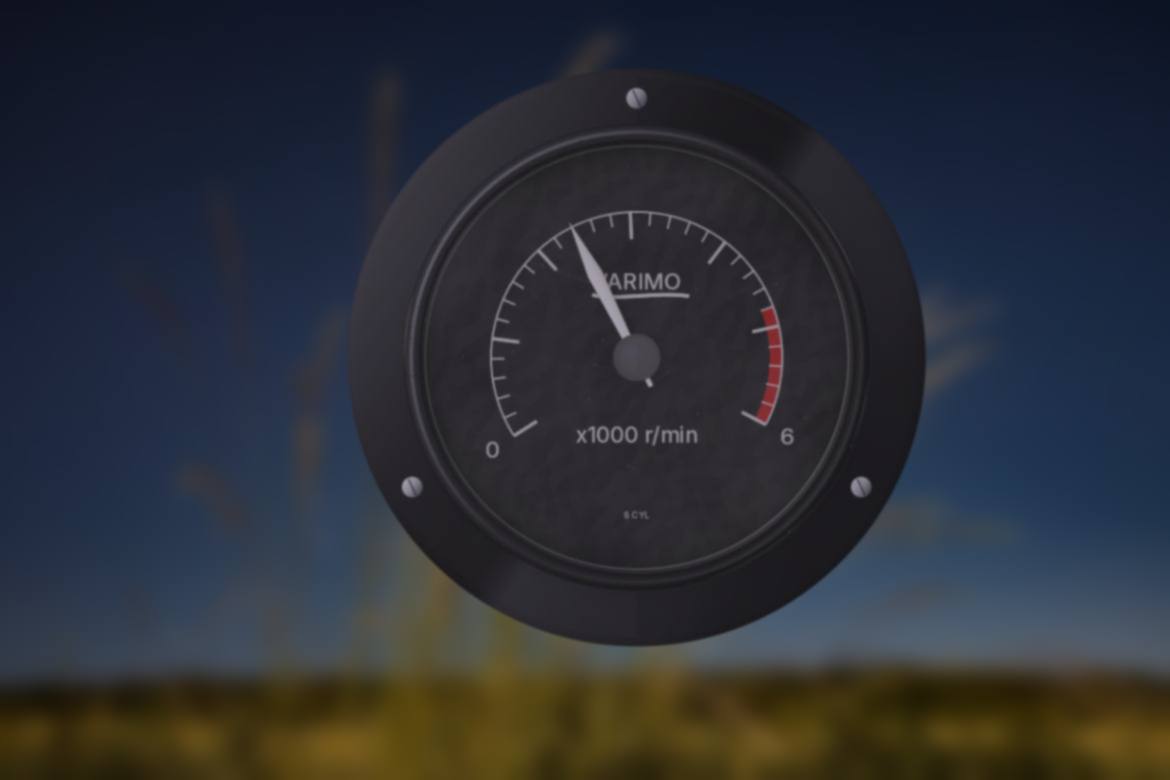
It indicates 2400 rpm
